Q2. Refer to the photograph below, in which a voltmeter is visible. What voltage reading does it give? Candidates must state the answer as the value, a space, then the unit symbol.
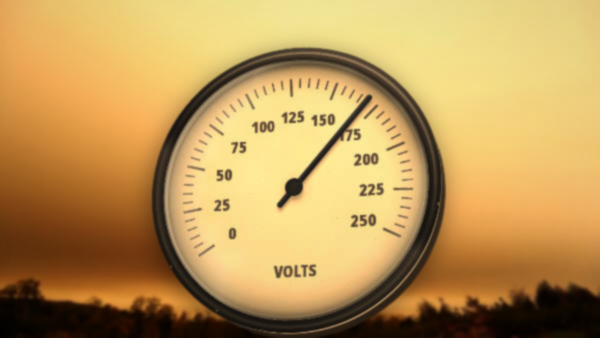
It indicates 170 V
